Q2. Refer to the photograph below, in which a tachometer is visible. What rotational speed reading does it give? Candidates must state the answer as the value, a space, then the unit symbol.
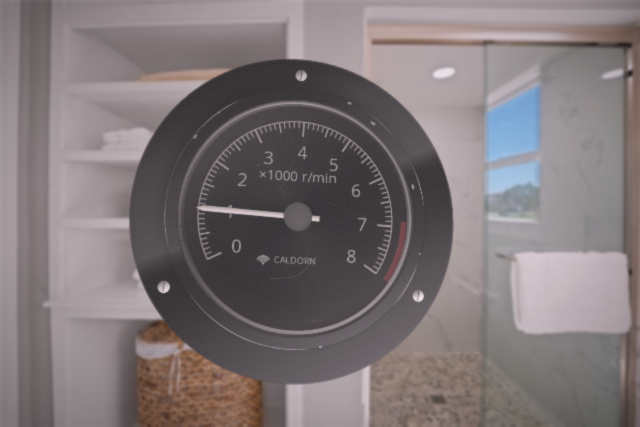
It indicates 1000 rpm
